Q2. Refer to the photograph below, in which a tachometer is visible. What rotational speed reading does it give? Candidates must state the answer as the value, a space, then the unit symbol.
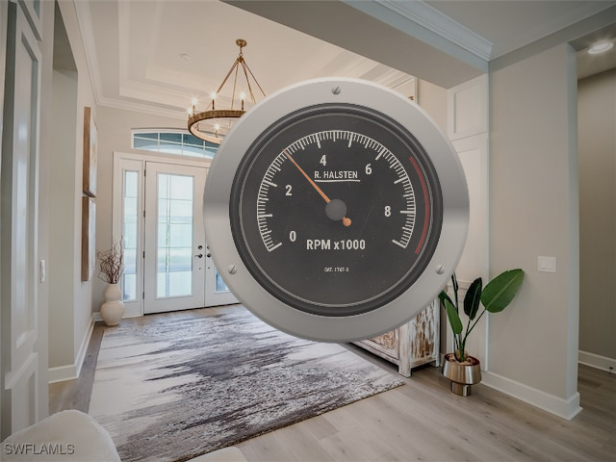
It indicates 3000 rpm
